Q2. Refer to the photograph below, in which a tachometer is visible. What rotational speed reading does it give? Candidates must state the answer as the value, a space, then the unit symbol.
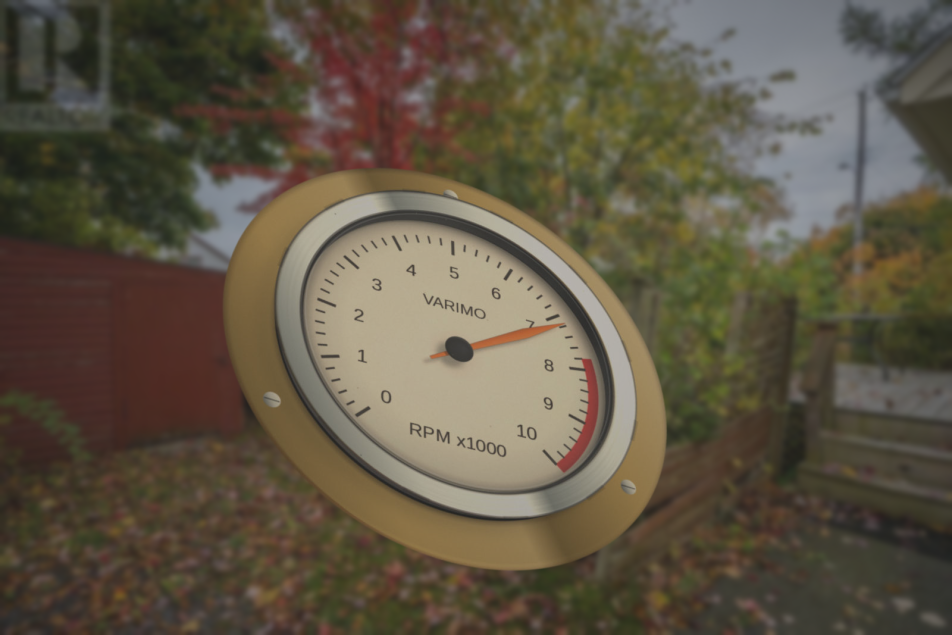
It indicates 7200 rpm
